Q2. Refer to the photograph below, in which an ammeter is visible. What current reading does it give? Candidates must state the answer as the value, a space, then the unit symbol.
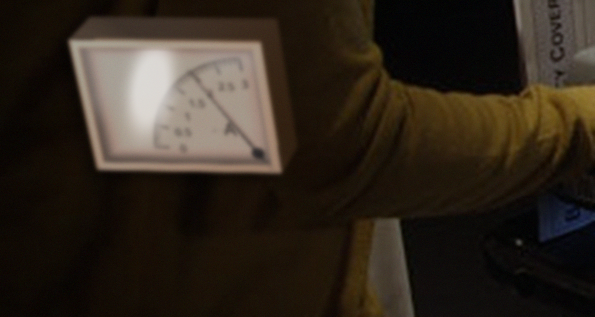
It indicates 2 A
